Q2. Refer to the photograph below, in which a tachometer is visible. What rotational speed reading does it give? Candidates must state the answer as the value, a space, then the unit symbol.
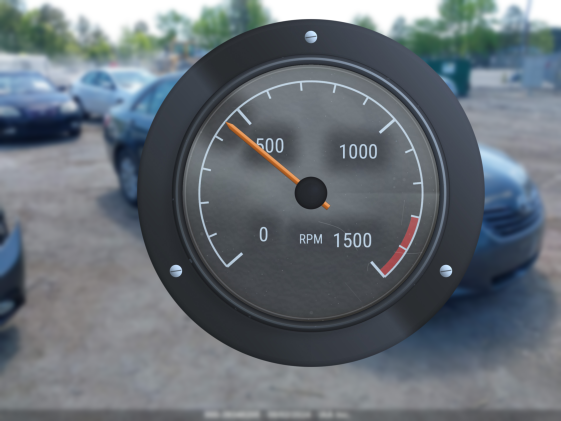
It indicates 450 rpm
